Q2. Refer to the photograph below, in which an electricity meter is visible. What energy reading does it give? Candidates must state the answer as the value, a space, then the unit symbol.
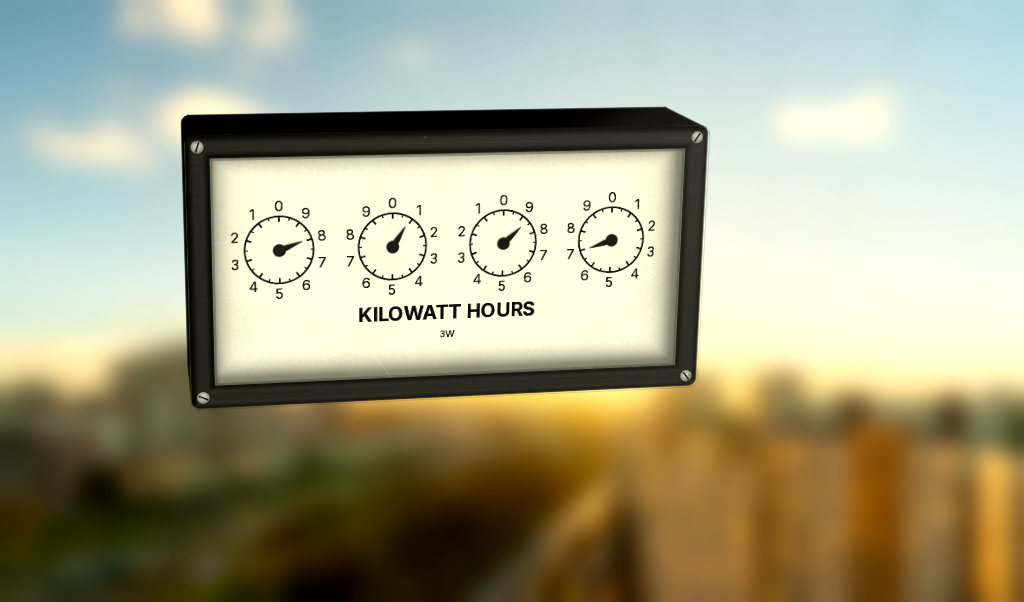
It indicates 8087 kWh
